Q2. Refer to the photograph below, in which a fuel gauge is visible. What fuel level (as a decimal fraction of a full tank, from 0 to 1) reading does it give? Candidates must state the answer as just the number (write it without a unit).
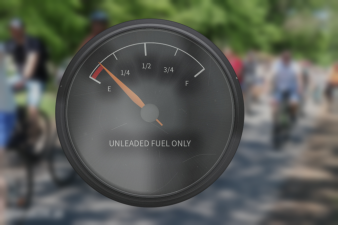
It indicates 0.125
